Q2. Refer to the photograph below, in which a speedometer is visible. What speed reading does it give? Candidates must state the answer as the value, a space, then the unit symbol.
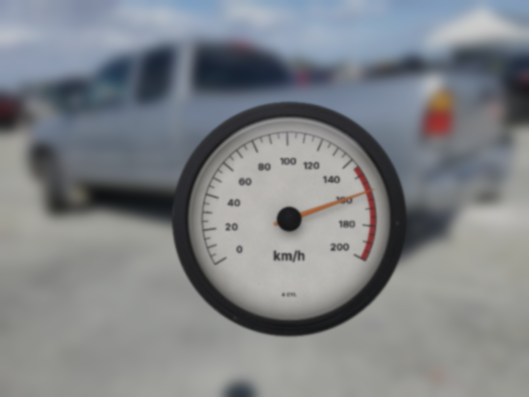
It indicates 160 km/h
